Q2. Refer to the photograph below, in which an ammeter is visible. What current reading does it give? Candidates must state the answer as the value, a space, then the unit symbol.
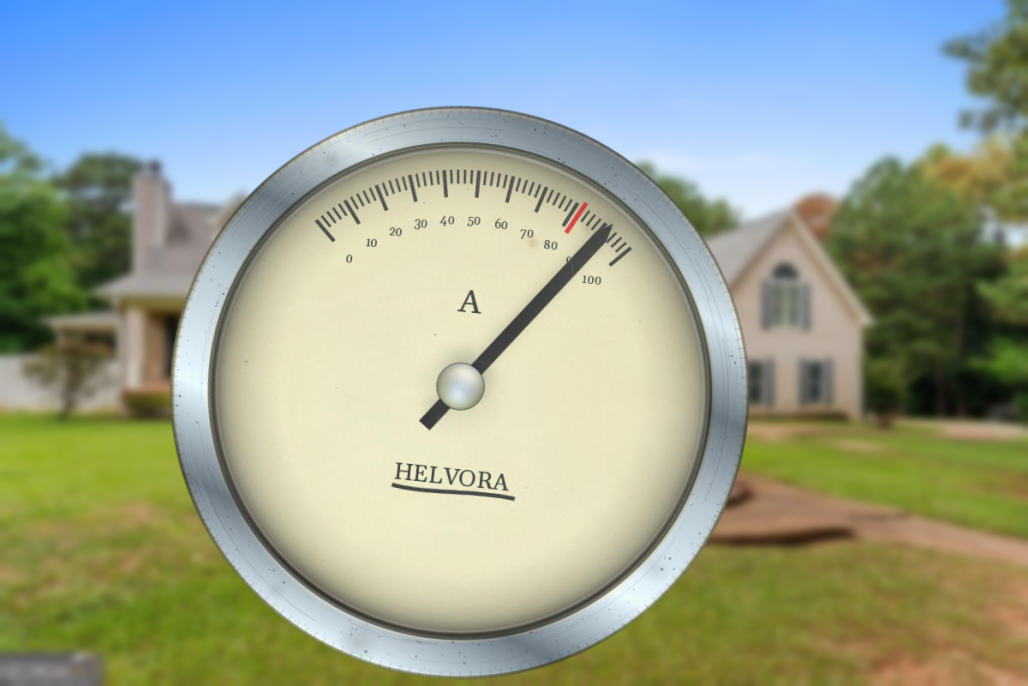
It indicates 92 A
